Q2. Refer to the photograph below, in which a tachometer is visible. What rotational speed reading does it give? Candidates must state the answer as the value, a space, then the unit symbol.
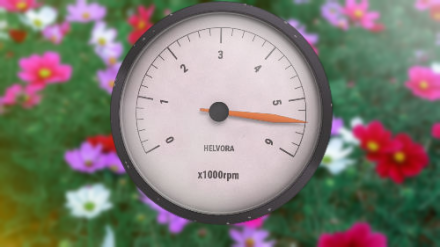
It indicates 5400 rpm
